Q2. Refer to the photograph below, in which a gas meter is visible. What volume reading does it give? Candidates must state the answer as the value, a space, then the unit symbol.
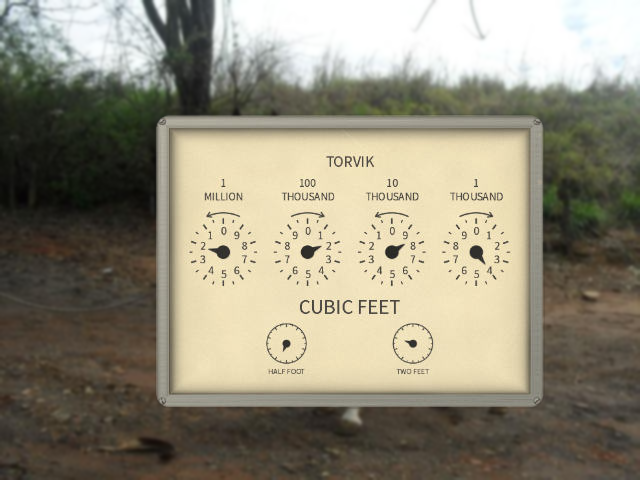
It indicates 218400 ft³
